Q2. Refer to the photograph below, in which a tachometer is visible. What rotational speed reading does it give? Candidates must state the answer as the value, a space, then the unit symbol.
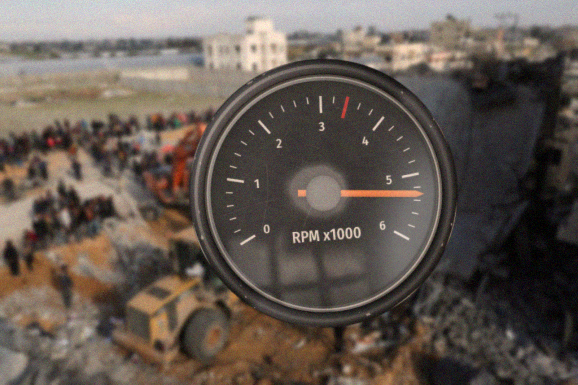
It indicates 5300 rpm
